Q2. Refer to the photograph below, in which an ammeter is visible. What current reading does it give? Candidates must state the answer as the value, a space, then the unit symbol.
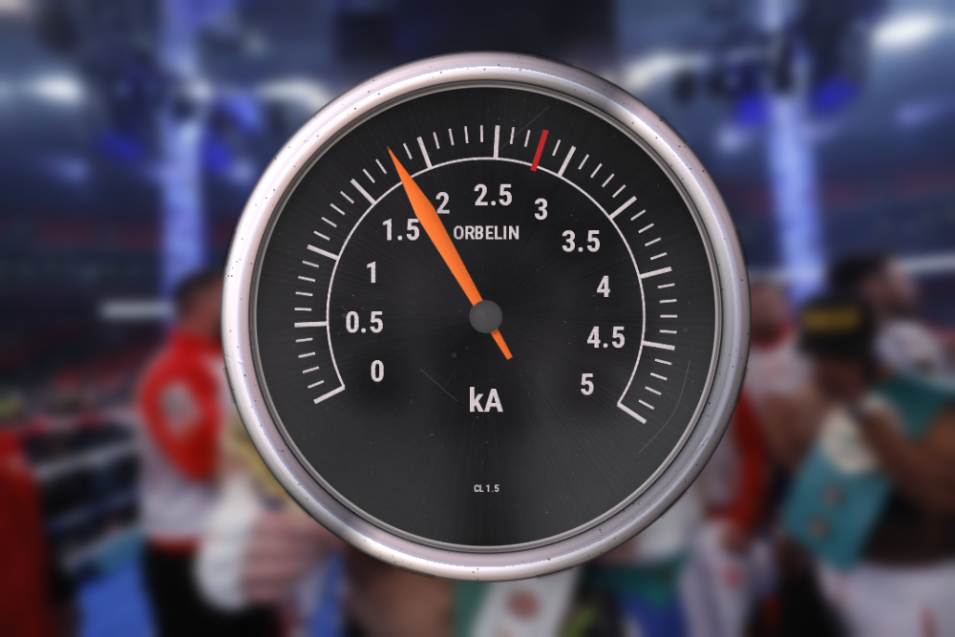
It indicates 1.8 kA
